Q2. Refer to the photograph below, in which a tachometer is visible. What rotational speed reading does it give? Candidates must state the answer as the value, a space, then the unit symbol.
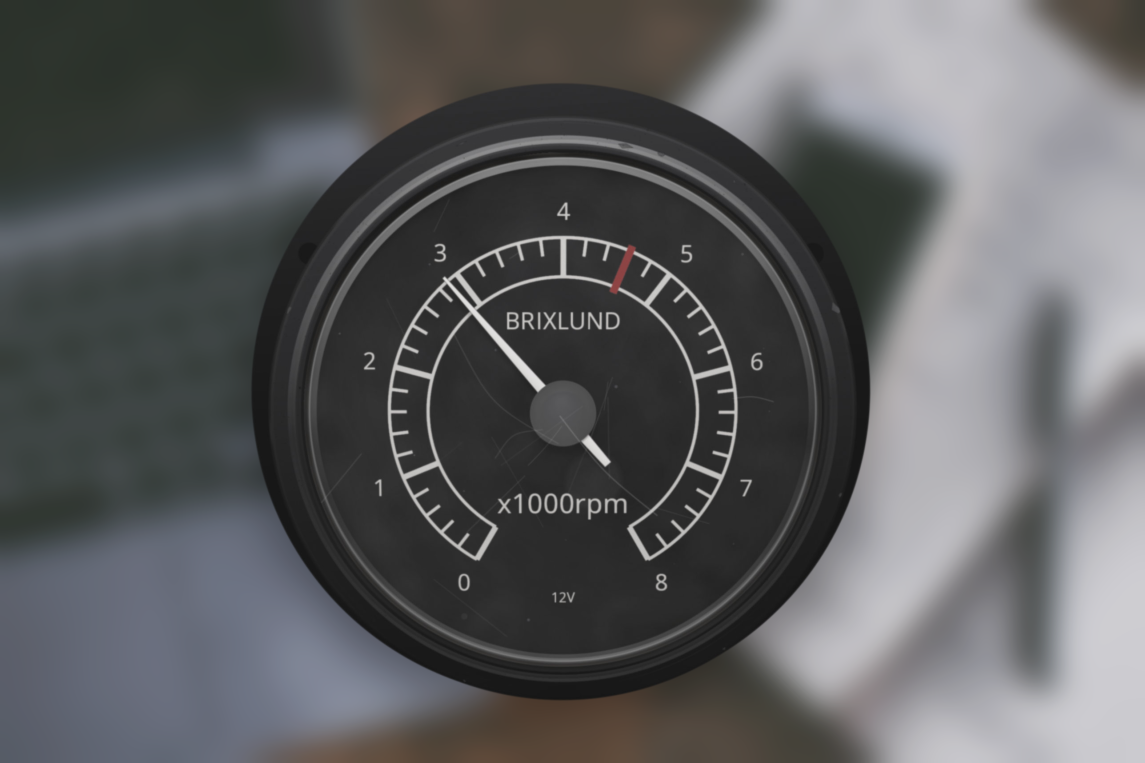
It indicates 2900 rpm
